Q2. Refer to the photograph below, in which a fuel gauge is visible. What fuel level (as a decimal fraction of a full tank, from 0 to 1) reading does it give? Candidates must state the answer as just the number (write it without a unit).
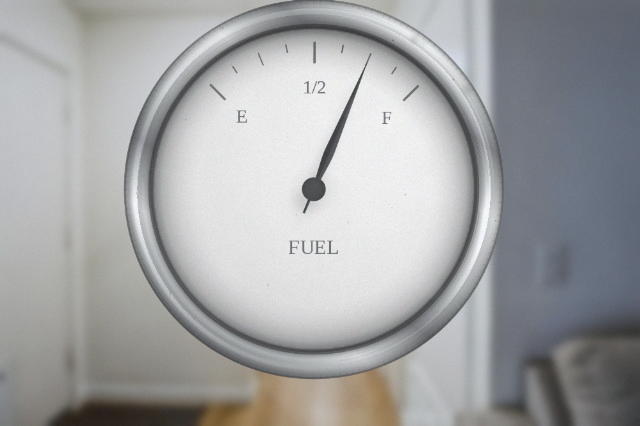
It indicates 0.75
